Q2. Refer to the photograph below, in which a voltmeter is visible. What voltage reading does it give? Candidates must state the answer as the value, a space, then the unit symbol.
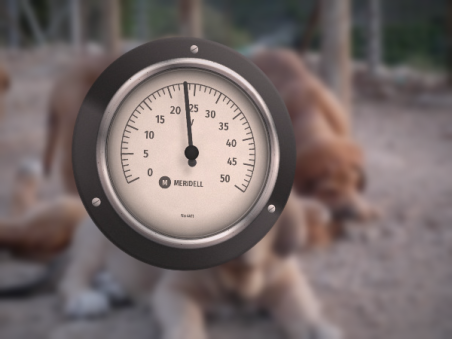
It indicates 23 V
